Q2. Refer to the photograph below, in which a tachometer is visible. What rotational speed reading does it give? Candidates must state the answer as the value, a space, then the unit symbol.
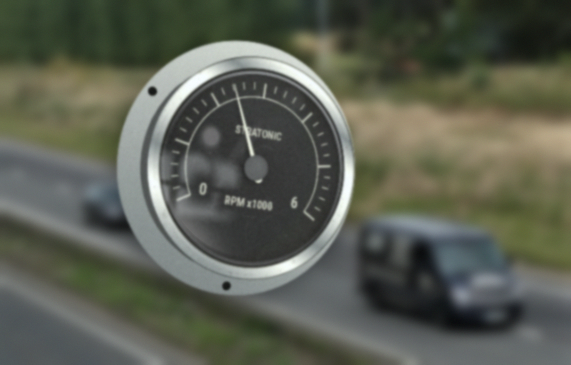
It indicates 2400 rpm
